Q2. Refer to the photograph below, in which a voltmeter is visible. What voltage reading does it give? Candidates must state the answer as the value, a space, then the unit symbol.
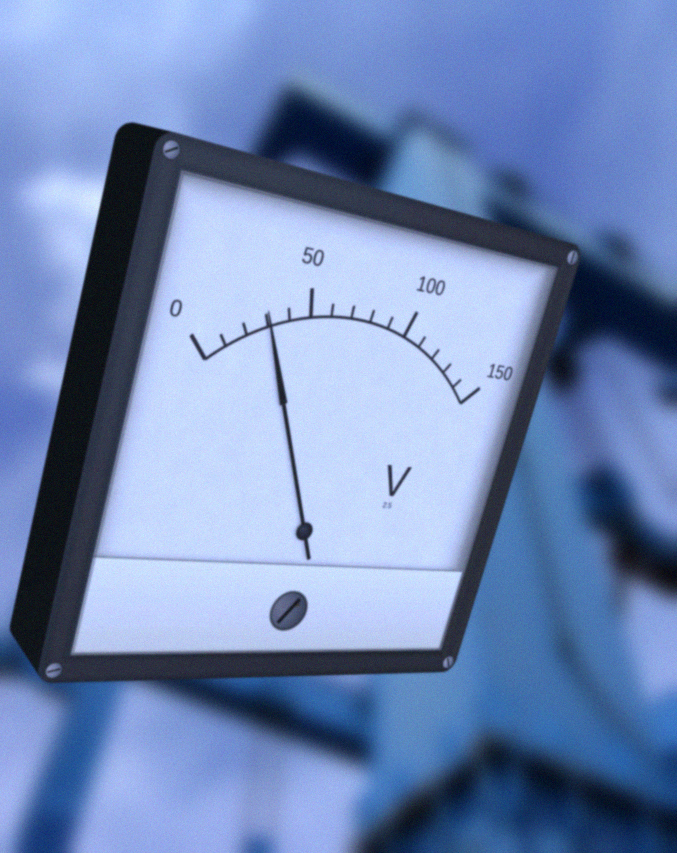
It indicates 30 V
